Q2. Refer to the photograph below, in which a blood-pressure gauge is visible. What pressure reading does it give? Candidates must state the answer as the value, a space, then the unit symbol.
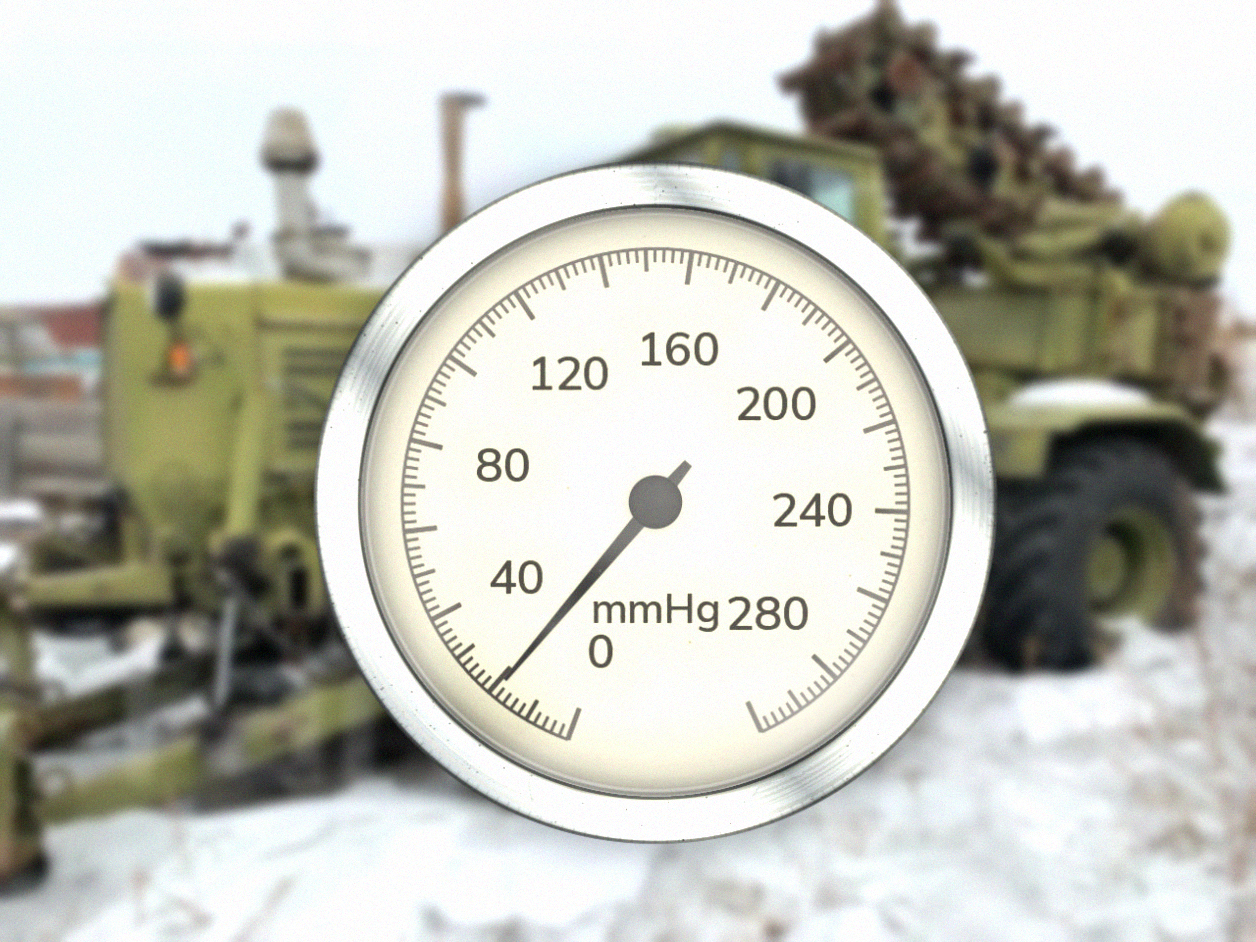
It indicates 19 mmHg
